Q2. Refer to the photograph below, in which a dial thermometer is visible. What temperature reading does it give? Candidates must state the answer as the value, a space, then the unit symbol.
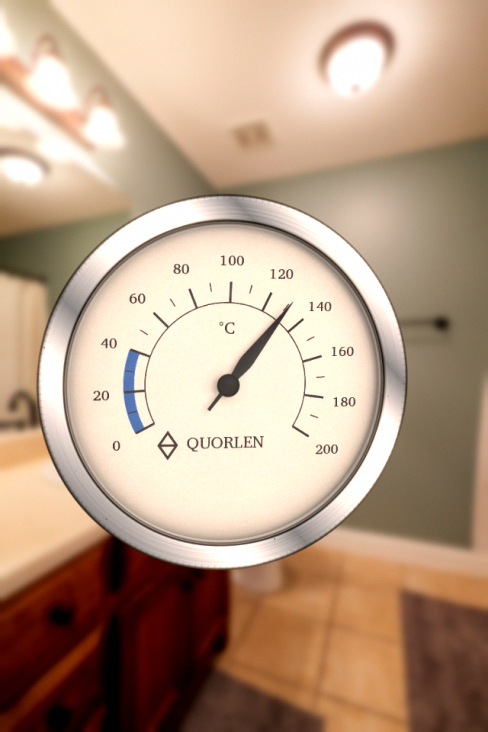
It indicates 130 °C
